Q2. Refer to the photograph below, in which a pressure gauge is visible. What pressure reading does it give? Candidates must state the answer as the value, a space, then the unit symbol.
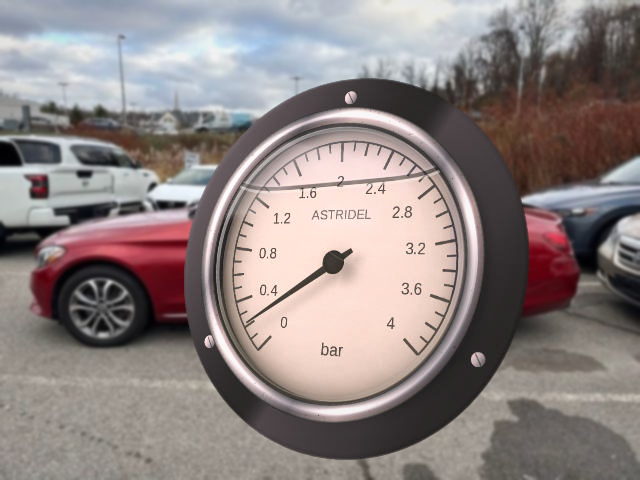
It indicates 0.2 bar
